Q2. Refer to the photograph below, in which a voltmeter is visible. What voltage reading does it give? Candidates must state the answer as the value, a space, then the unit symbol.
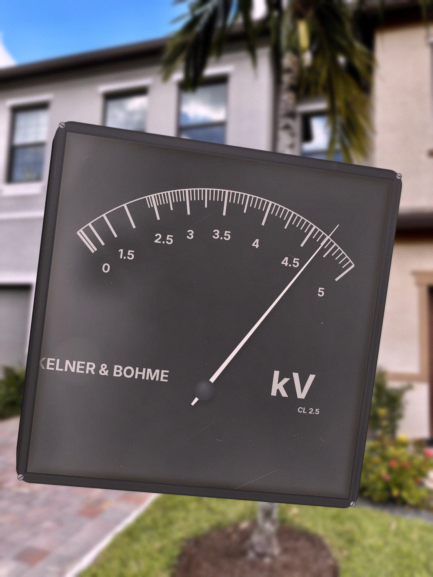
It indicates 4.65 kV
